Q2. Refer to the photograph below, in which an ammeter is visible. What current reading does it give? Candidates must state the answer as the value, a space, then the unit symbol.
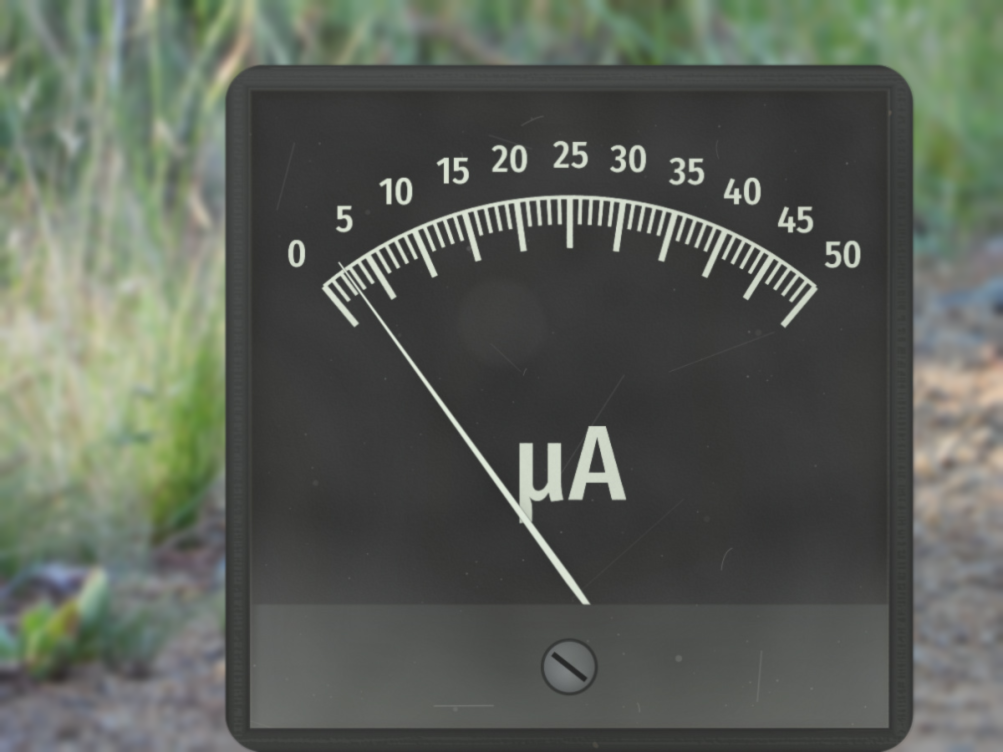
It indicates 2.5 µA
